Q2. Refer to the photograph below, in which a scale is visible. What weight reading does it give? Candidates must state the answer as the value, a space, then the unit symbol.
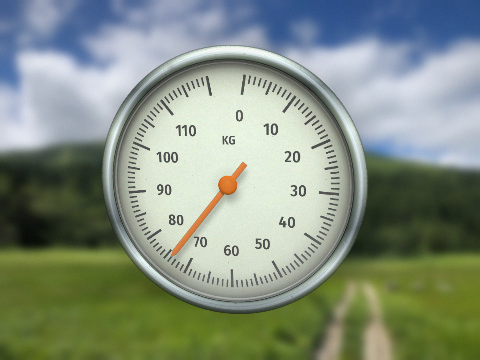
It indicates 74 kg
